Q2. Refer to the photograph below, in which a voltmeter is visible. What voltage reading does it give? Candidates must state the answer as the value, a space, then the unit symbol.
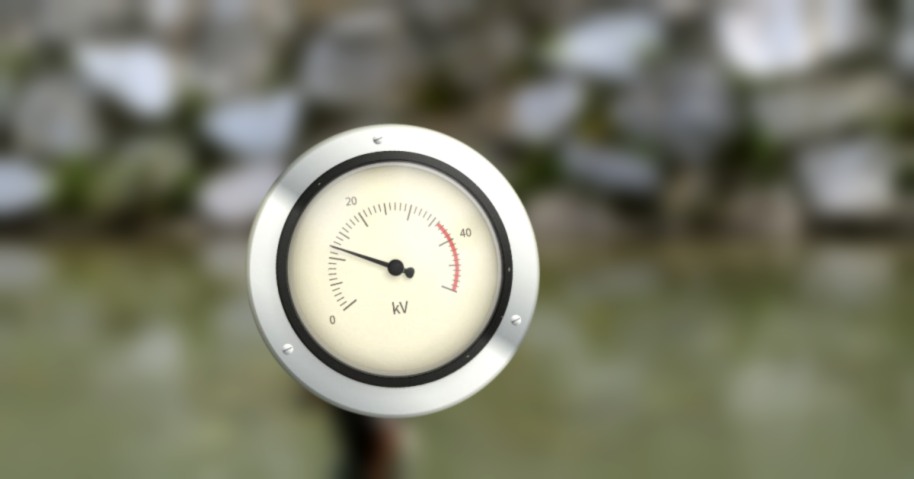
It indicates 12 kV
